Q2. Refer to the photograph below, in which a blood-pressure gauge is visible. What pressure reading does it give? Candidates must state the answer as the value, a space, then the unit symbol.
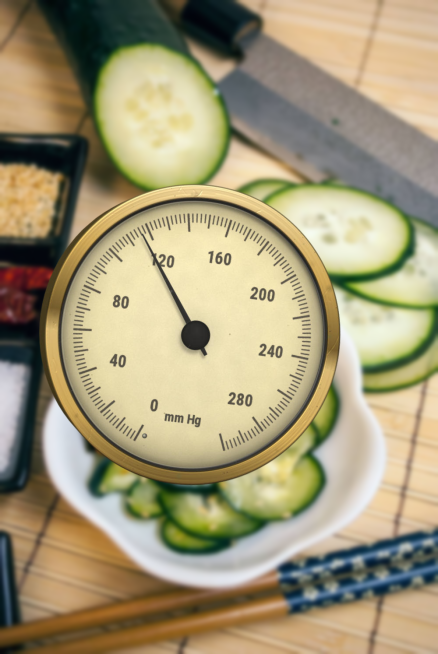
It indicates 116 mmHg
